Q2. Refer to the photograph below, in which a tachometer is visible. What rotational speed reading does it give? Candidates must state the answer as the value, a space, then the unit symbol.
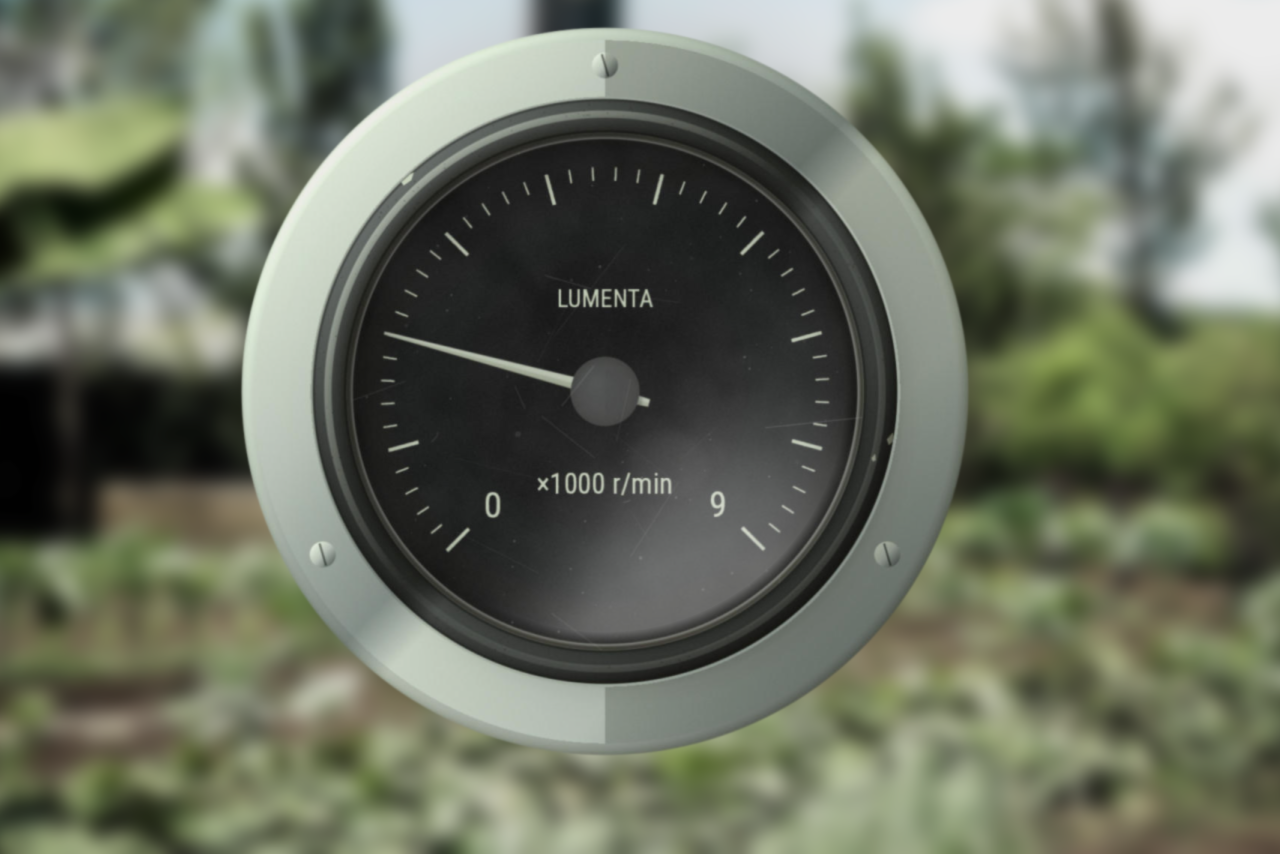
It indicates 2000 rpm
